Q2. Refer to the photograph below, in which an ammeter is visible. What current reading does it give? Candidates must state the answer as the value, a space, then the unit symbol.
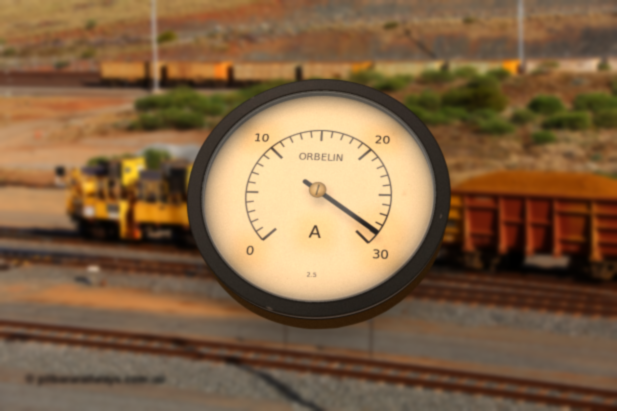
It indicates 29 A
